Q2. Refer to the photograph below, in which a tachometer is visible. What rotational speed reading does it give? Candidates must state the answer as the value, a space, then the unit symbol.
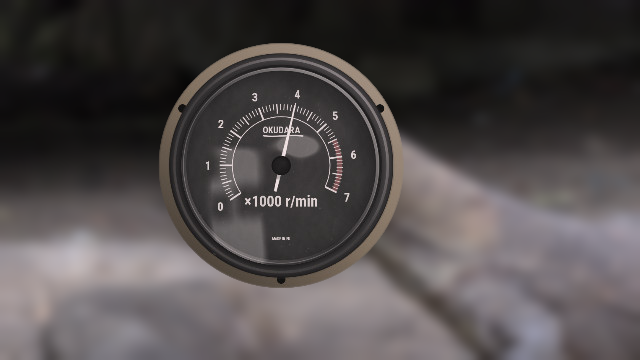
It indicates 4000 rpm
